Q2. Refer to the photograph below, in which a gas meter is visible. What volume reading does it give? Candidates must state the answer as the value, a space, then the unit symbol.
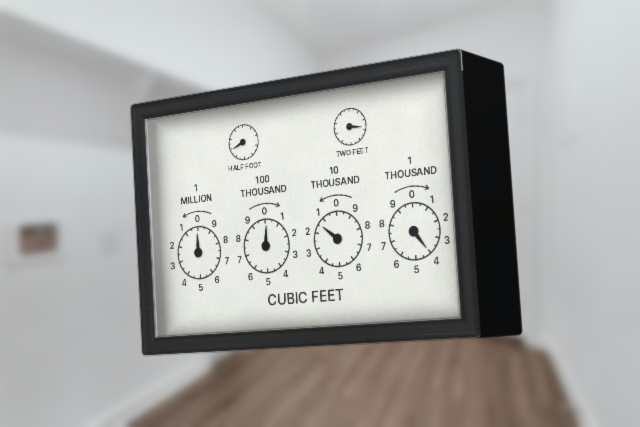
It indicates 1400 ft³
